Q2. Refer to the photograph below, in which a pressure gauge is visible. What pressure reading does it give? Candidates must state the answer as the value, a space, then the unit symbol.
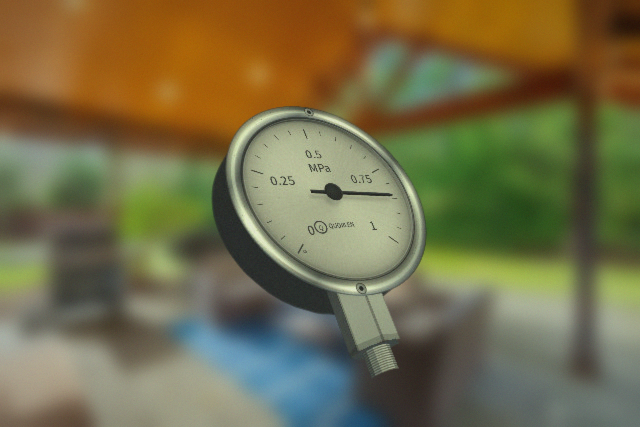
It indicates 0.85 MPa
